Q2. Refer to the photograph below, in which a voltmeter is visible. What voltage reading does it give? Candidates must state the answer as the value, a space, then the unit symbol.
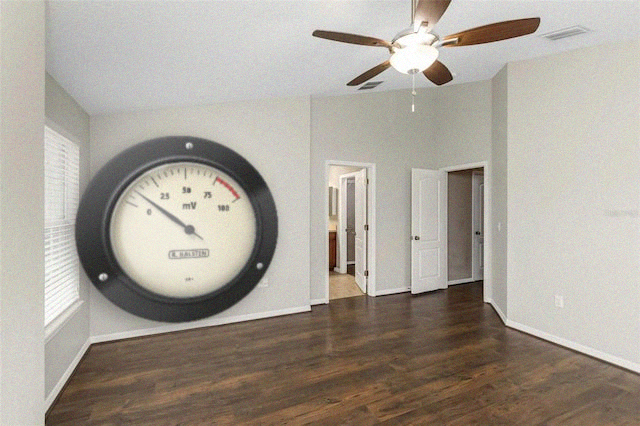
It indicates 10 mV
